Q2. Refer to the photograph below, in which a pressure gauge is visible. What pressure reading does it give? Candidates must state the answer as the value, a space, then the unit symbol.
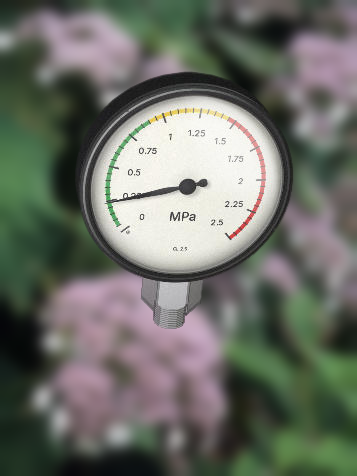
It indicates 0.25 MPa
